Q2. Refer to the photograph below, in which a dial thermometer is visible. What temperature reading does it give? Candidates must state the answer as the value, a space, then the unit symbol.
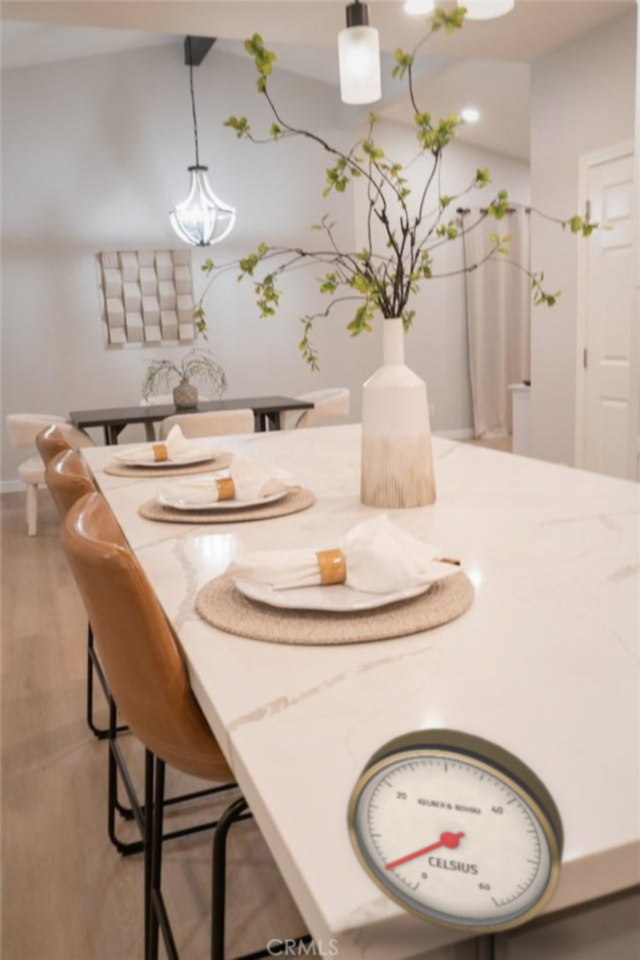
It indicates 5 °C
